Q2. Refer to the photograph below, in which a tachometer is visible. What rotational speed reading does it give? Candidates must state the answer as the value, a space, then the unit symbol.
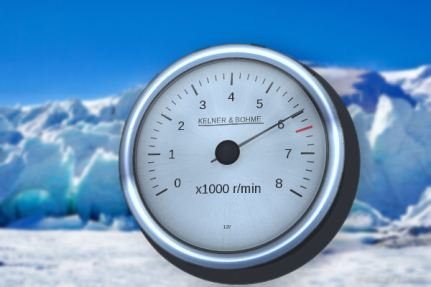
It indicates 6000 rpm
